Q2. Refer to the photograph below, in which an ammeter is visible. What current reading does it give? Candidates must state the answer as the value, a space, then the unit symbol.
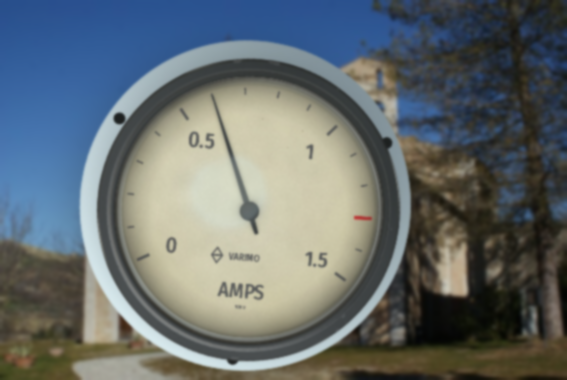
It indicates 0.6 A
